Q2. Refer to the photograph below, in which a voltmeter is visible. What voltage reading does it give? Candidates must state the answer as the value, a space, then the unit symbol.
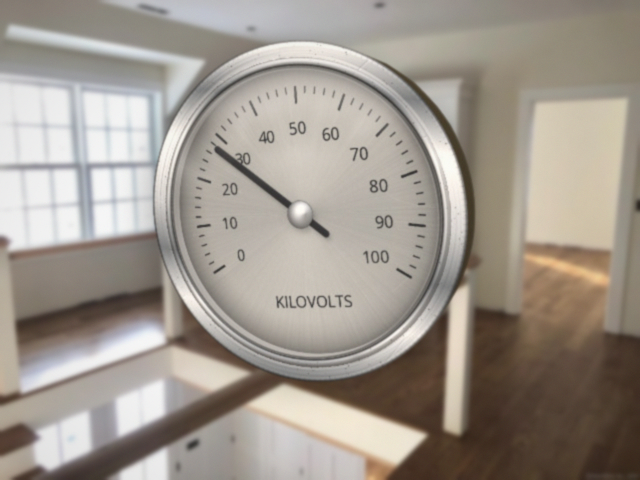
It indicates 28 kV
